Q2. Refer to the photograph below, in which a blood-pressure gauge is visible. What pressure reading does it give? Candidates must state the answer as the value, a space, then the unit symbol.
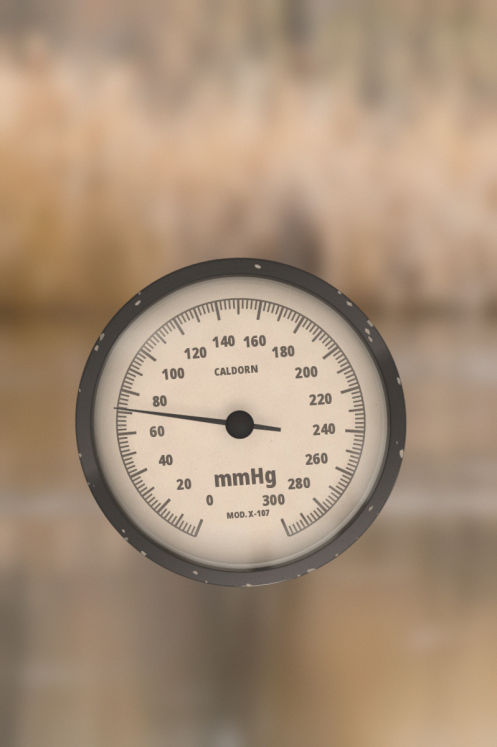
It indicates 72 mmHg
